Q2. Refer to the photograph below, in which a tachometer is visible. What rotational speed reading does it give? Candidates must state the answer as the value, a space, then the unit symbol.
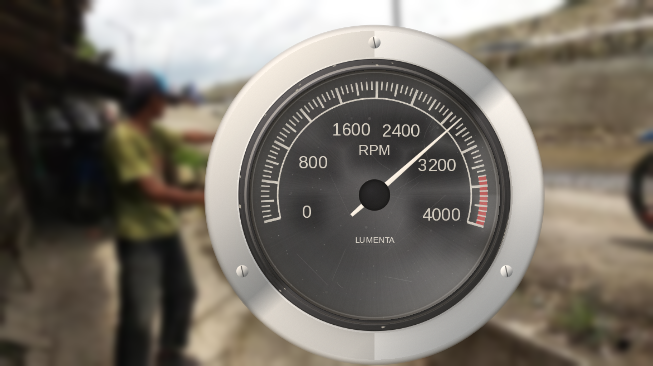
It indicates 2900 rpm
